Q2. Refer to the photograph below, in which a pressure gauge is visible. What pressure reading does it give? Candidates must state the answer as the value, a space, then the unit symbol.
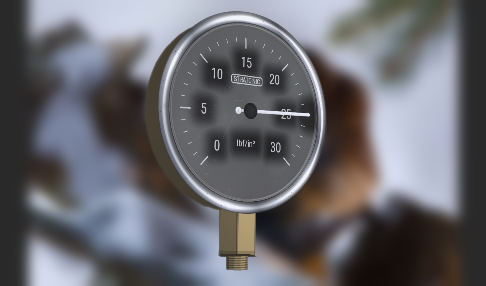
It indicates 25 psi
